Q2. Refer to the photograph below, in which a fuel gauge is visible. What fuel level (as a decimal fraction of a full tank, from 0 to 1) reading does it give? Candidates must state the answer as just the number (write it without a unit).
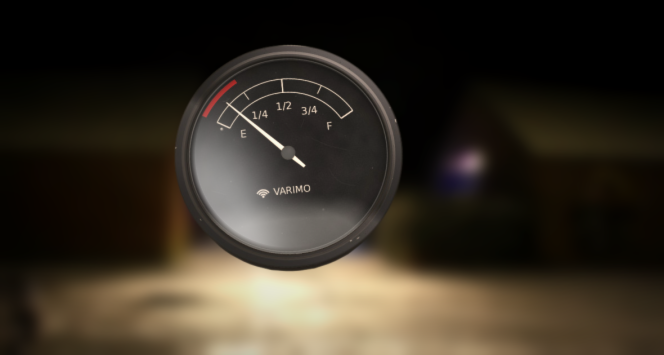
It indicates 0.125
